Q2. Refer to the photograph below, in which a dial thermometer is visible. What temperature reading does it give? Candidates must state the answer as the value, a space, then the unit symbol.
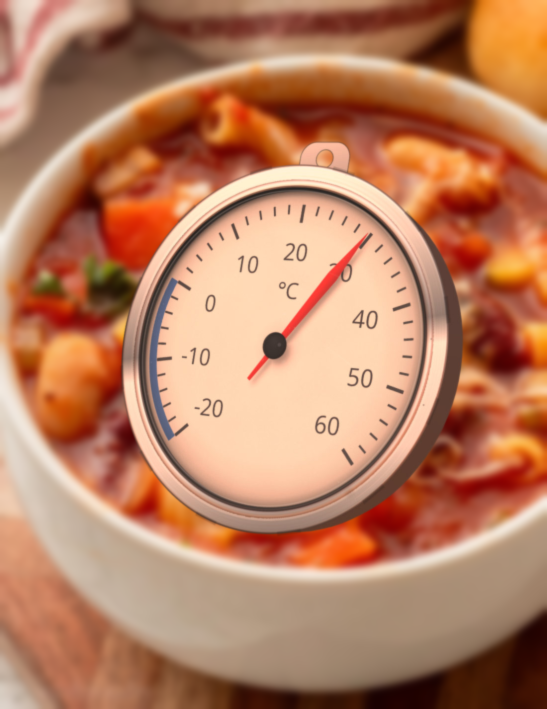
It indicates 30 °C
